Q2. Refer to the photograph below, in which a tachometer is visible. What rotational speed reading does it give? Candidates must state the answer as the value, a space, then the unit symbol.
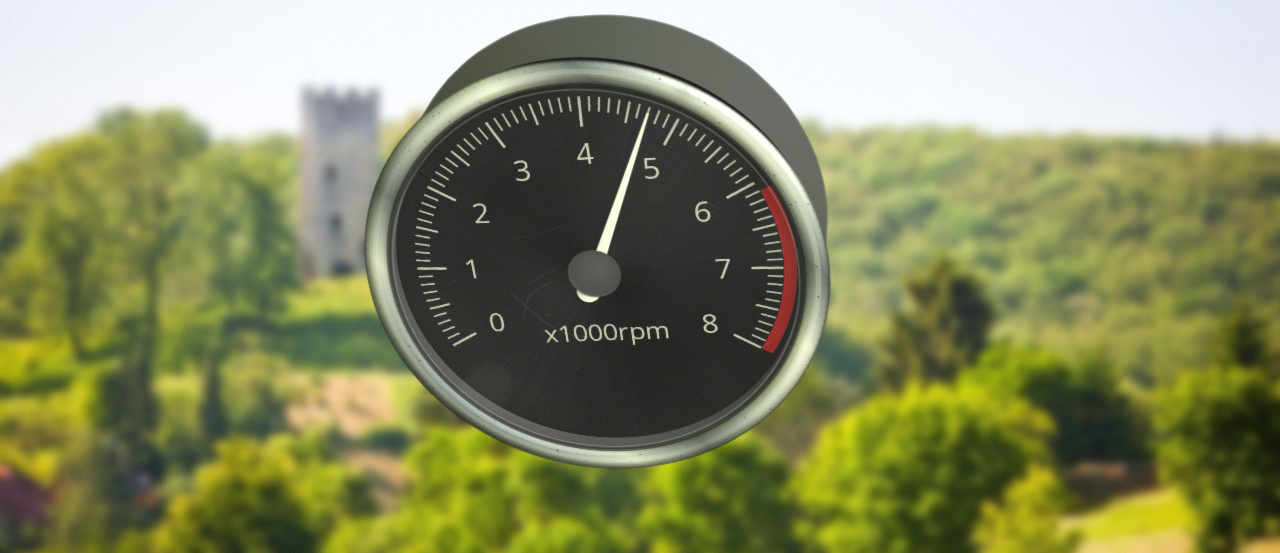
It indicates 4700 rpm
